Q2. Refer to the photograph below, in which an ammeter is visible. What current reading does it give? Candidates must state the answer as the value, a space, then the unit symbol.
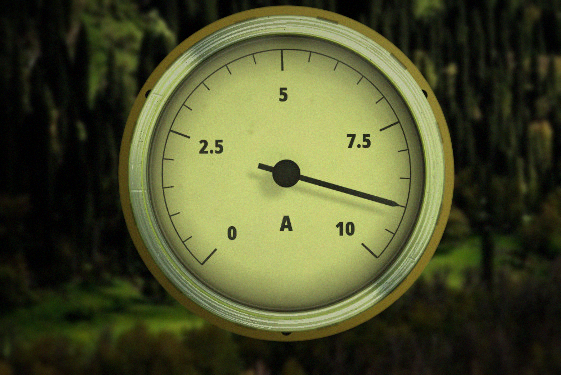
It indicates 9 A
